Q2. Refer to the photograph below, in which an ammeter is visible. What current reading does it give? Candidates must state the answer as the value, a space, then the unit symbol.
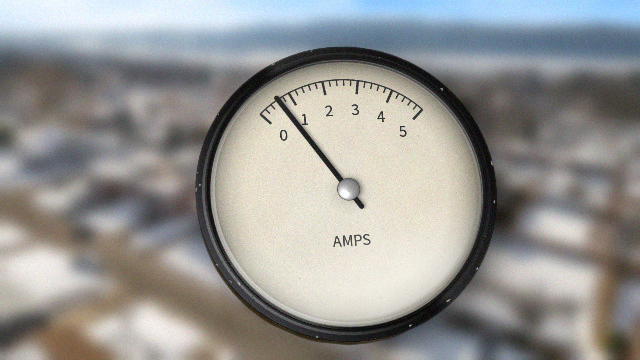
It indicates 0.6 A
